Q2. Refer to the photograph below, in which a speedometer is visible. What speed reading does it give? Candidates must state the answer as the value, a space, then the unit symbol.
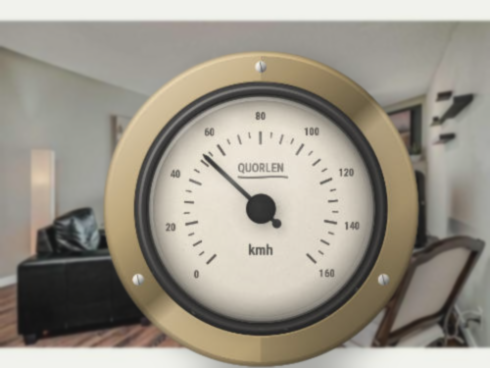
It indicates 52.5 km/h
